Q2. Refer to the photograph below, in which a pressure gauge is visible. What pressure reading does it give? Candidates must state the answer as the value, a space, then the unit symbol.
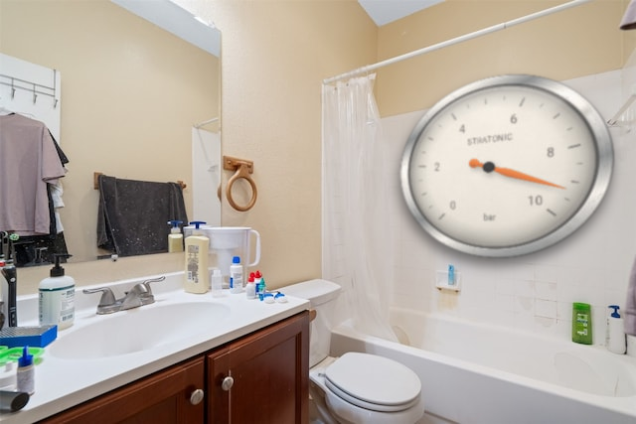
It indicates 9.25 bar
